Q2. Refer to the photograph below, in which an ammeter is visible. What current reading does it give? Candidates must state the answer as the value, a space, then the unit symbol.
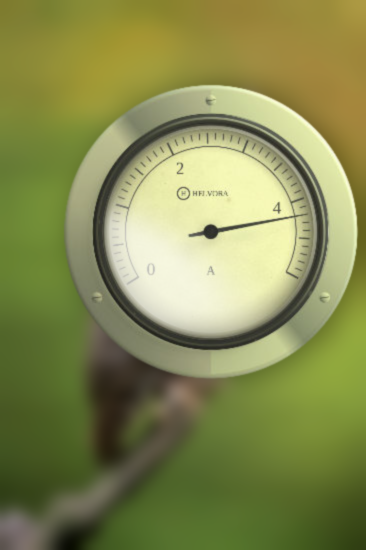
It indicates 4.2 A
